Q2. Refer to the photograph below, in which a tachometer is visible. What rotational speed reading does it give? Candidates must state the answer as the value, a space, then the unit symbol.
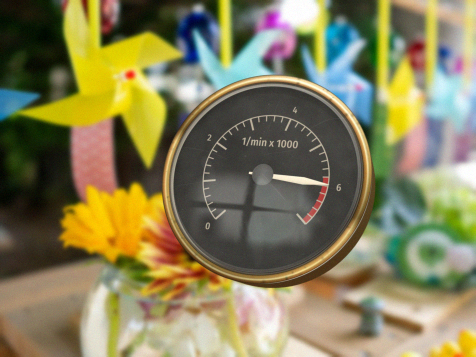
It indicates 6000 rpm
